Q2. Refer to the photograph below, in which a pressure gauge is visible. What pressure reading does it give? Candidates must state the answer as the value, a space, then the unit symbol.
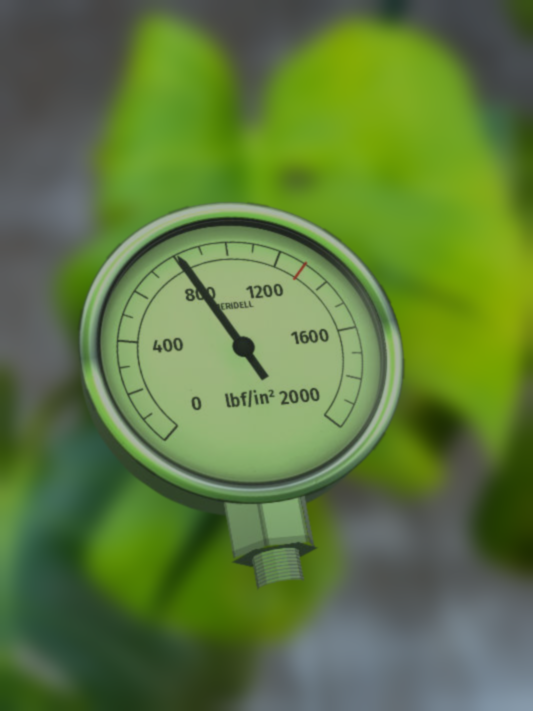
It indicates 800 psi
